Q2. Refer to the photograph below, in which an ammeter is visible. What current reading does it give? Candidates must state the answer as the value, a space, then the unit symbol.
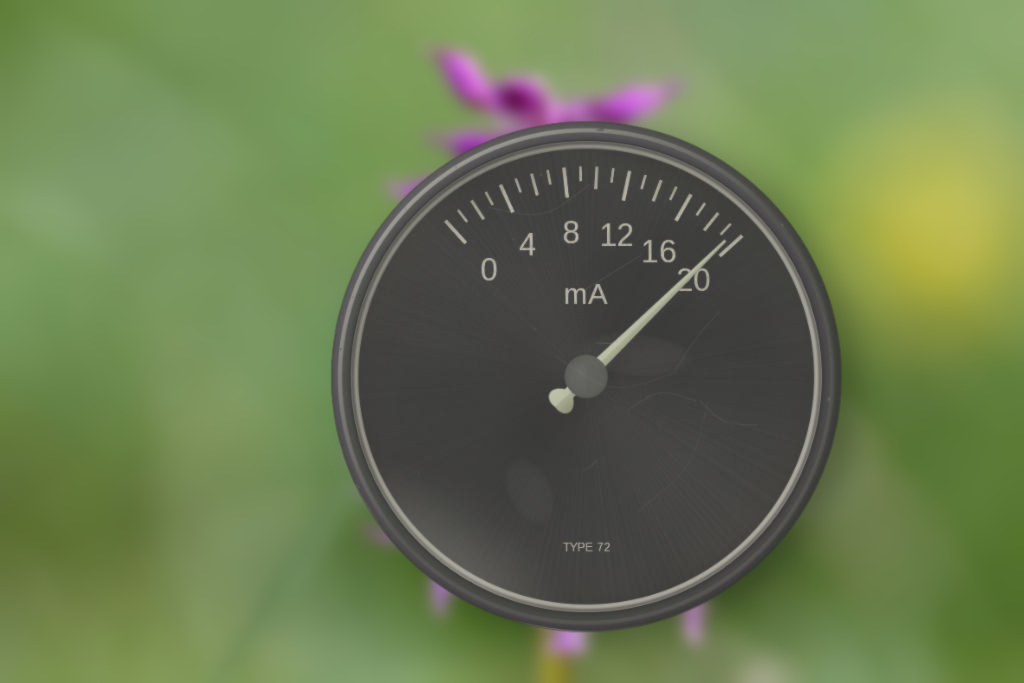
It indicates 19.5 mA
